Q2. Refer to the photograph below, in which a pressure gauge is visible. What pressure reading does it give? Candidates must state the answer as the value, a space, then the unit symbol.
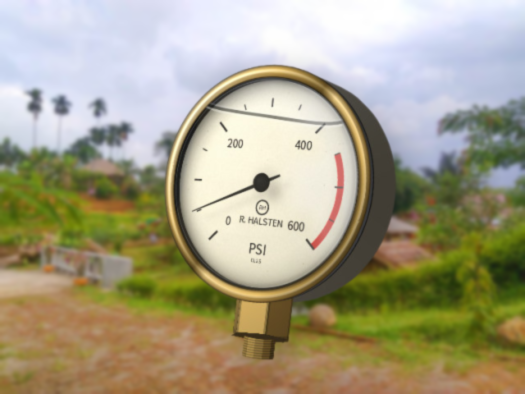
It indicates 50 psi
